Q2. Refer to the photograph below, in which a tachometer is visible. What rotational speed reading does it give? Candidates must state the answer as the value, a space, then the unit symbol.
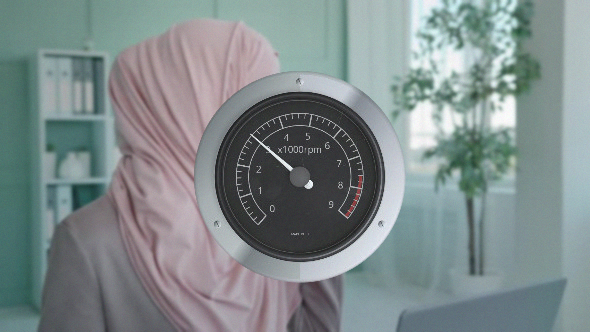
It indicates 3000 rpm
